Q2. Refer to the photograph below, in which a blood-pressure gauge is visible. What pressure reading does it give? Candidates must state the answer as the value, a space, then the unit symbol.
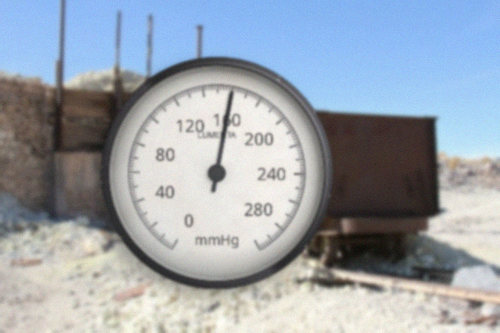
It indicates 160 mmHg
